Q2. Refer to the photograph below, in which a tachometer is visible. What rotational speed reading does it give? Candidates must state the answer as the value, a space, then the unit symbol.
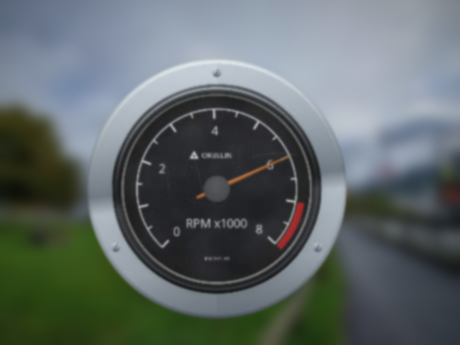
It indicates 6000 rpm
